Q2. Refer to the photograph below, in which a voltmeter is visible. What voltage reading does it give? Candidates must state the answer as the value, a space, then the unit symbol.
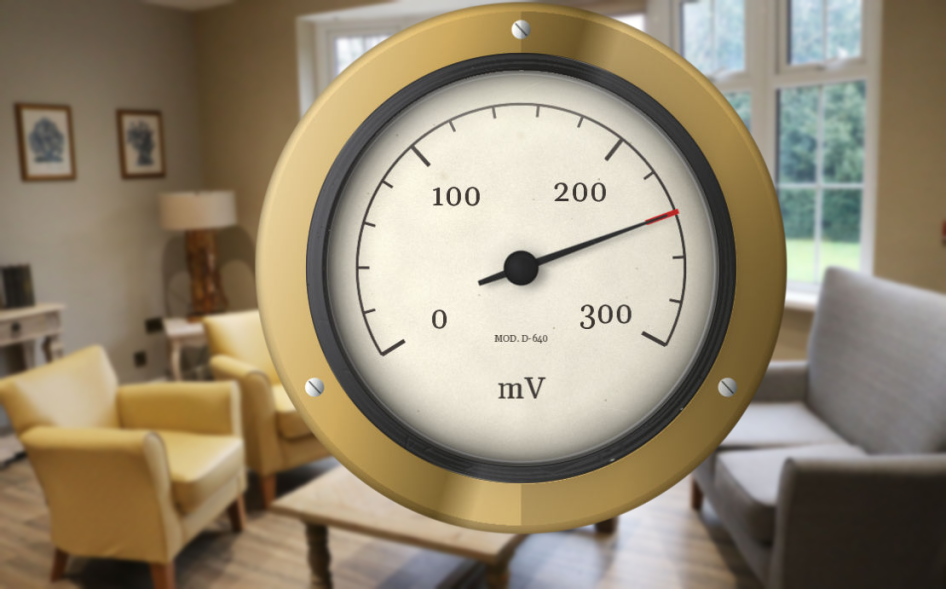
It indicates 240 mV
